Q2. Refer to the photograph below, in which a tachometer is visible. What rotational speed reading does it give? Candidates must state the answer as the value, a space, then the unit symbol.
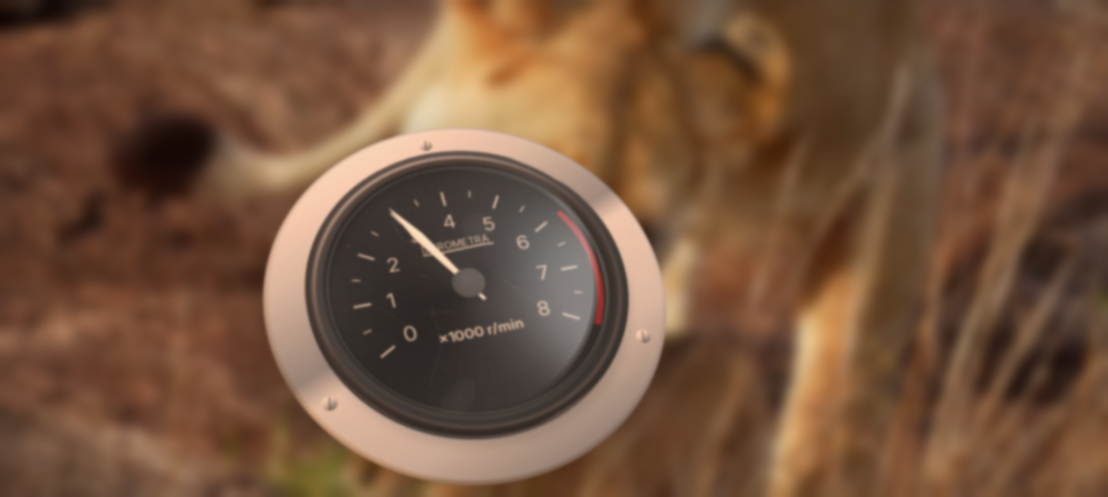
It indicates 3000 rpm
